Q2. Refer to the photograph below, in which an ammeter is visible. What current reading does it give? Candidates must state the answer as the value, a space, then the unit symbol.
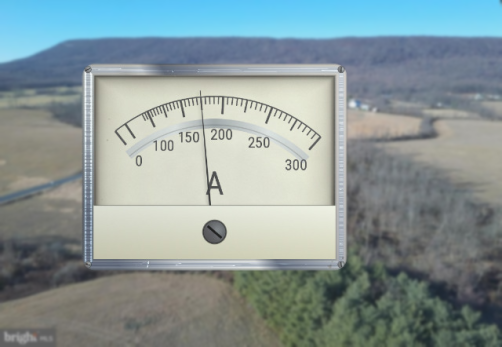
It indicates 175 A
